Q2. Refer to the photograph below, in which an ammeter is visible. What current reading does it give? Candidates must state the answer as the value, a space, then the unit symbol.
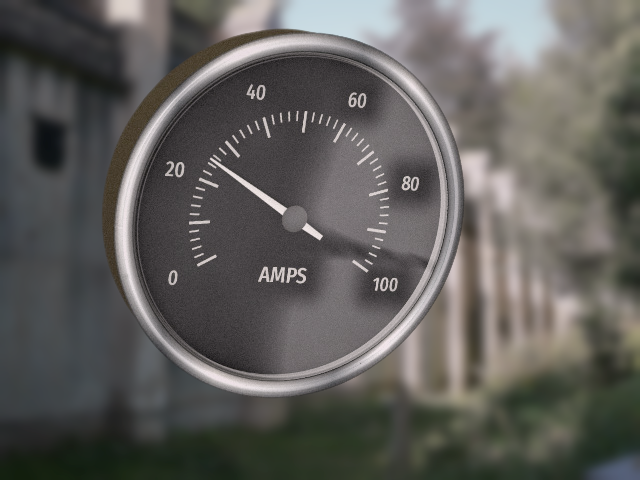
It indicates 25 A
